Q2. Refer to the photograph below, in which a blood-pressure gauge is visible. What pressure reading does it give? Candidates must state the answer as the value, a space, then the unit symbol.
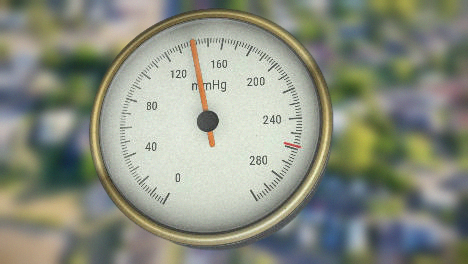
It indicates 140 mmHg
